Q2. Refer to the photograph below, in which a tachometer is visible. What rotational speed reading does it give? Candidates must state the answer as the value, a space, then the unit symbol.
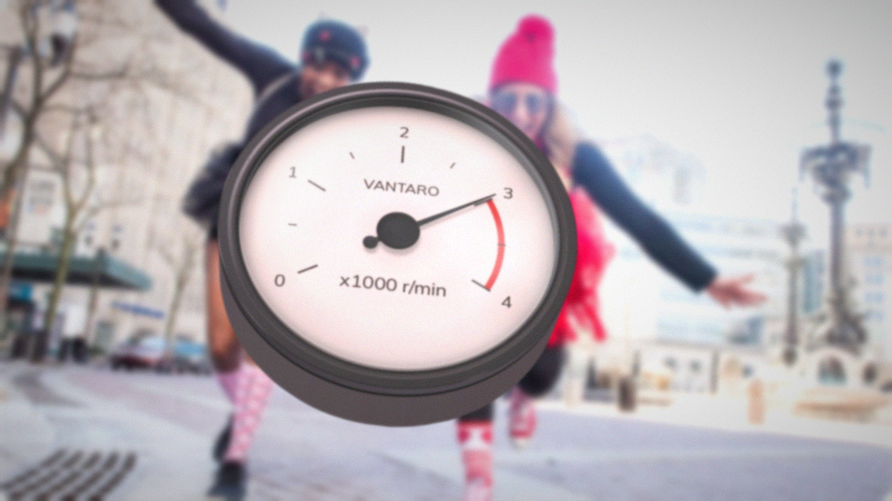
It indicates 3000 rpm
